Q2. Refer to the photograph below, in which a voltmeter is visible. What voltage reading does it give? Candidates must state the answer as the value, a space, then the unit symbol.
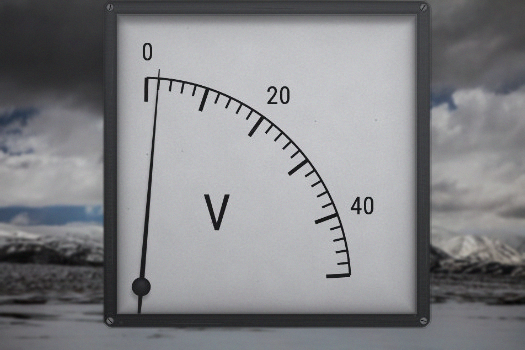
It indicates 2 V
